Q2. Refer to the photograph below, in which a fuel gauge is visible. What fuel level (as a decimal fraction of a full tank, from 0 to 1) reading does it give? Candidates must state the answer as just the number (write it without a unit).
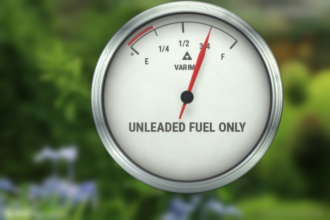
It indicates 0.75
